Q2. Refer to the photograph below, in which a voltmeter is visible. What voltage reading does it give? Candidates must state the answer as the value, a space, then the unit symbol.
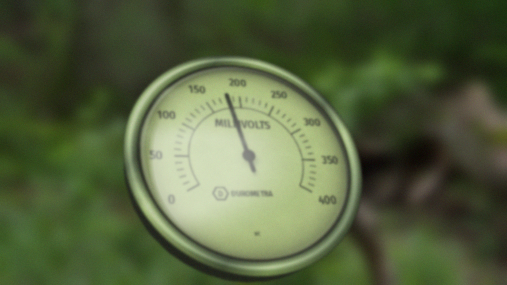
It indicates 180 mV
